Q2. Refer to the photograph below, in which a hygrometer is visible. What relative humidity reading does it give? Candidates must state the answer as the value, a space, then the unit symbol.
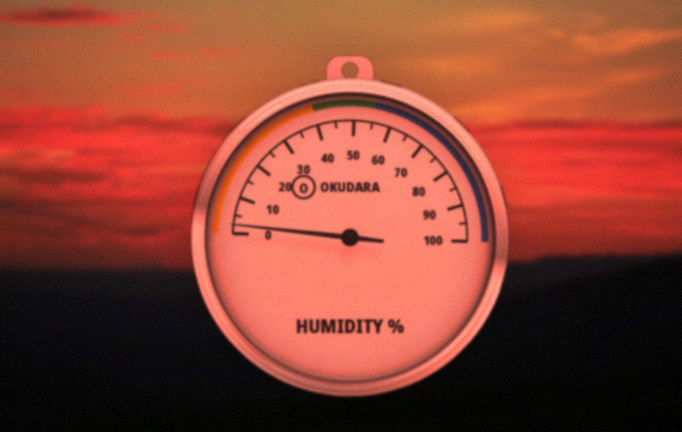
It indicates 2.5 %
